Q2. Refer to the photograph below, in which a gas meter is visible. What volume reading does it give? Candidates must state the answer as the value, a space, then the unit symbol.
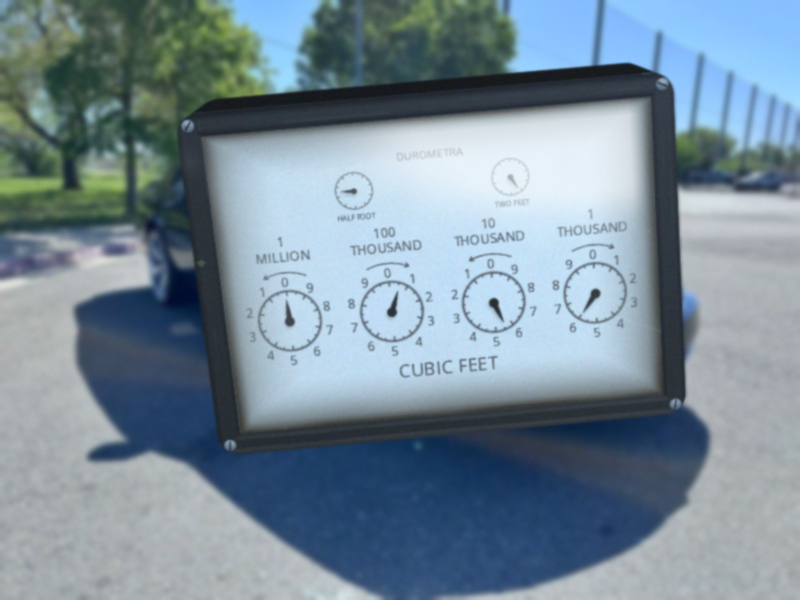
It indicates 5600 ft³
